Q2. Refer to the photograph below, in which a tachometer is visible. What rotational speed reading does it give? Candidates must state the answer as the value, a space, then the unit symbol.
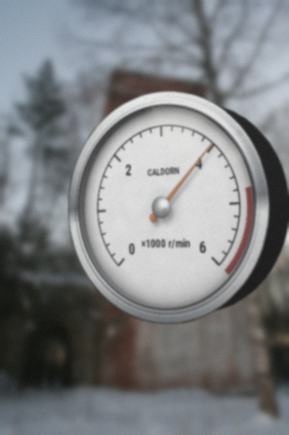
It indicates 4000 rpm
